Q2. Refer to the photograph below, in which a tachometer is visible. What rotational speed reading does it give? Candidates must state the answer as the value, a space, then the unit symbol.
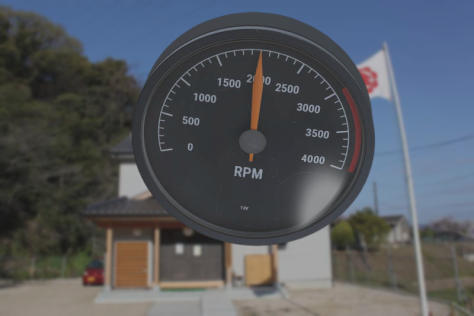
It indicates 2000 rpm
